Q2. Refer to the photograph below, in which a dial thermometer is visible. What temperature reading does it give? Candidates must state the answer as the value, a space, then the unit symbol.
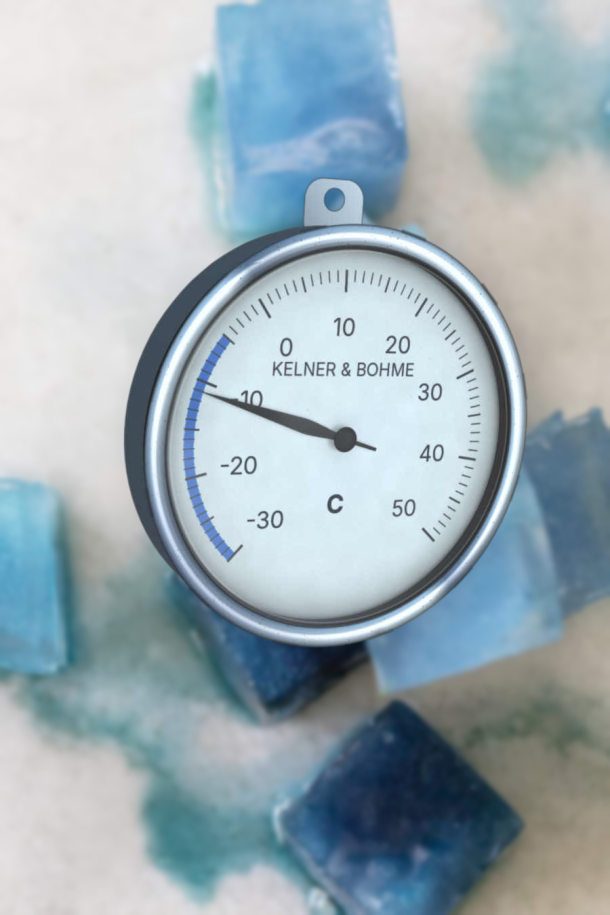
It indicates -11 °C
